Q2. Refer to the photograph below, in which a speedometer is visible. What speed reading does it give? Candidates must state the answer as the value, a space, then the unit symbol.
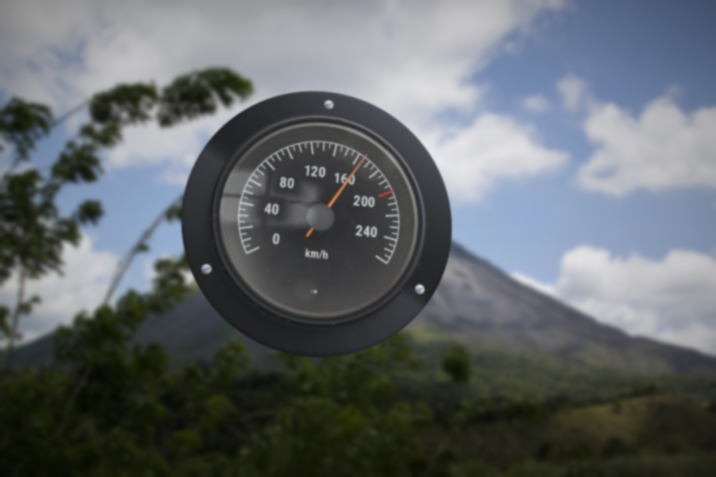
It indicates 165 km/h
